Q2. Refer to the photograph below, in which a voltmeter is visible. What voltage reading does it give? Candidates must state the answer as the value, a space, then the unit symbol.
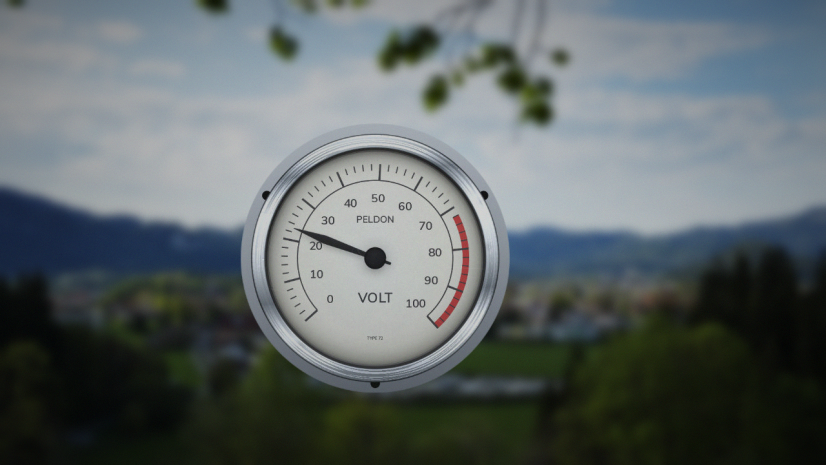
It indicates 23 V
